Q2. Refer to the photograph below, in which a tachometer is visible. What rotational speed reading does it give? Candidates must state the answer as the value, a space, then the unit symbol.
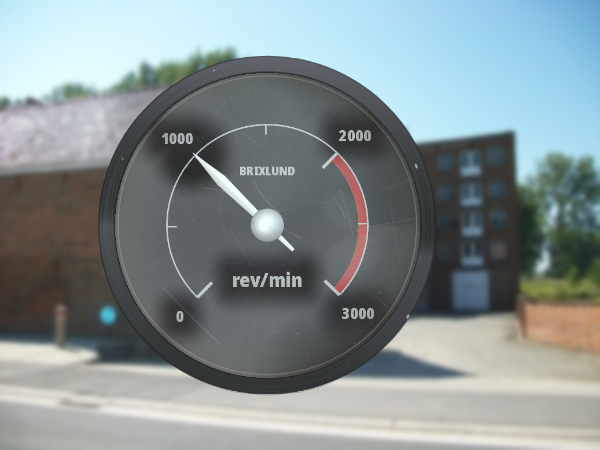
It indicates 1000 rpm
